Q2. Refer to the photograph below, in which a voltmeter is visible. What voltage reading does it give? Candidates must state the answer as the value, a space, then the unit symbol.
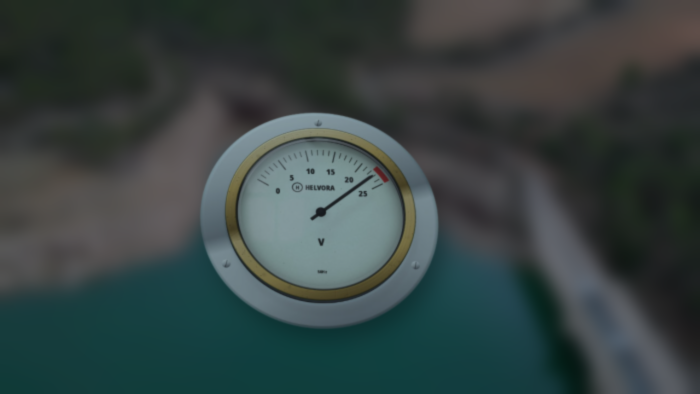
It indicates 23 V
